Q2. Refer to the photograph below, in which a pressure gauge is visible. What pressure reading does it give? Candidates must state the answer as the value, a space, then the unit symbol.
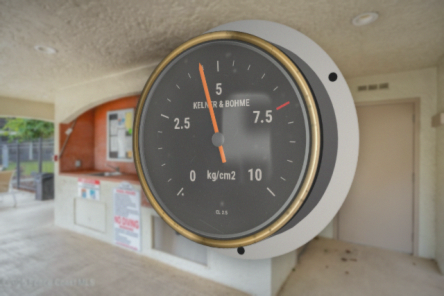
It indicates 4.5 kg/cm²
